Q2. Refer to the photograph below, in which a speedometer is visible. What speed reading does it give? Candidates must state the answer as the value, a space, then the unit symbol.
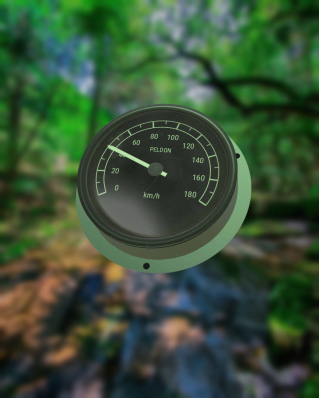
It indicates 40 km/h
